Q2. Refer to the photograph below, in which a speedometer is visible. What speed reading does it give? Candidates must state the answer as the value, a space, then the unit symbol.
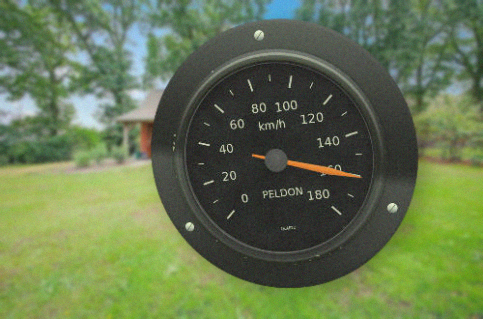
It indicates 160 km/h
